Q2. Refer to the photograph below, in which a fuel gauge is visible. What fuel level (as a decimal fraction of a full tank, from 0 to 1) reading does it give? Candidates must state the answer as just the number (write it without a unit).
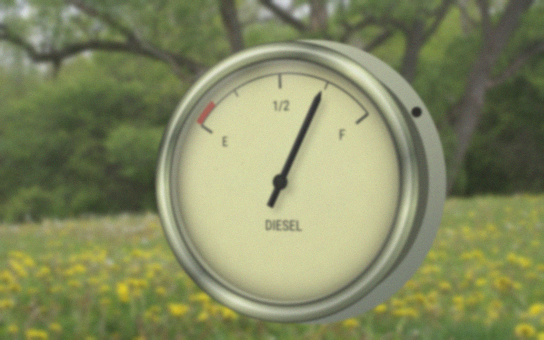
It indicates 0.75
